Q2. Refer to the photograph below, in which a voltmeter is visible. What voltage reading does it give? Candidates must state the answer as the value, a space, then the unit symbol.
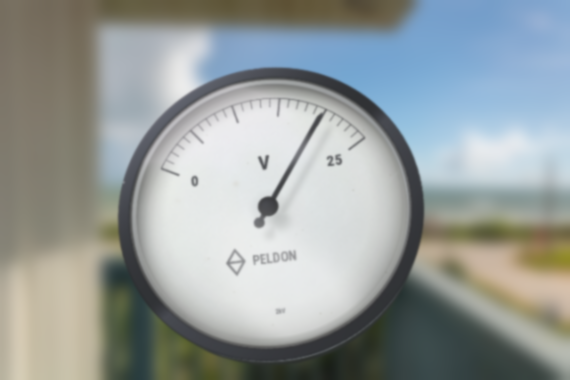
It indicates 20 V
